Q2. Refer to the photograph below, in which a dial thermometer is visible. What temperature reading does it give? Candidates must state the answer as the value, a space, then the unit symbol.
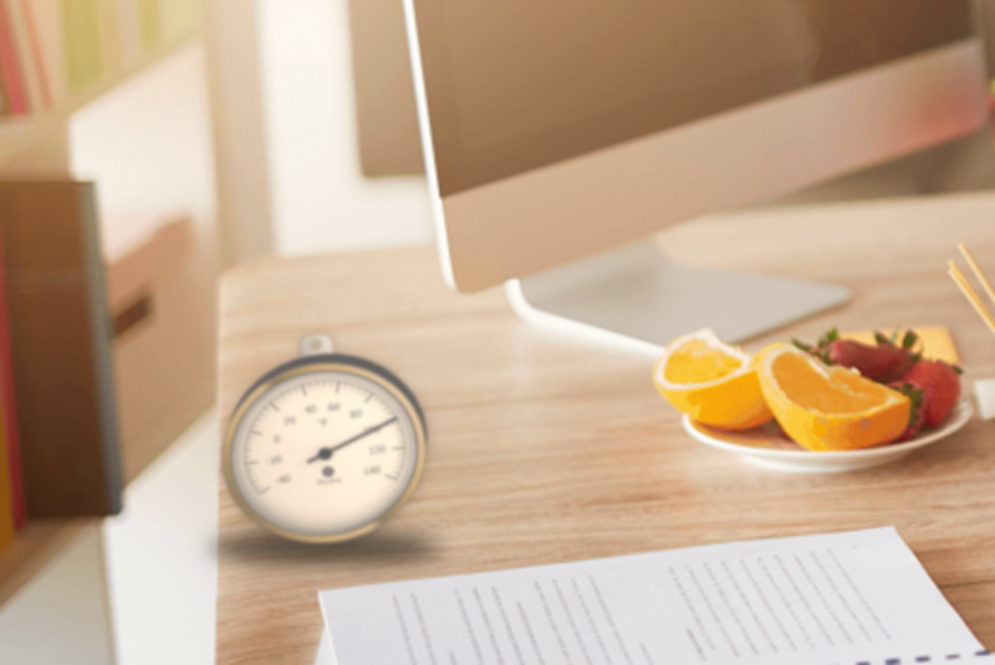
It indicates 100 °F
